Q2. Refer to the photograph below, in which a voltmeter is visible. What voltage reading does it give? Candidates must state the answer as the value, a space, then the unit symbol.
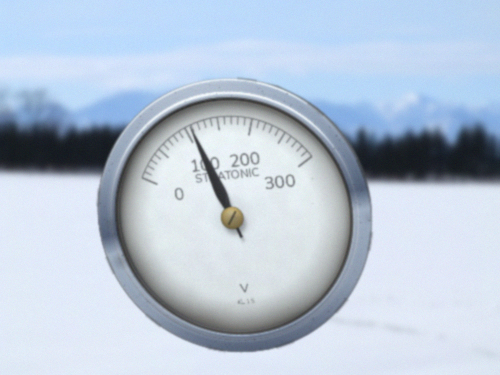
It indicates 110 V
